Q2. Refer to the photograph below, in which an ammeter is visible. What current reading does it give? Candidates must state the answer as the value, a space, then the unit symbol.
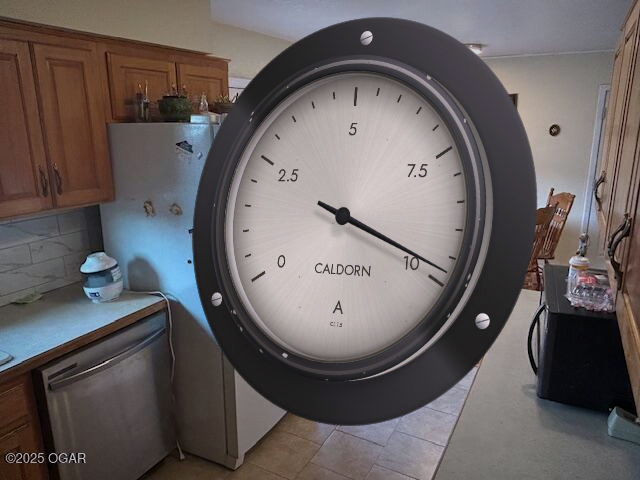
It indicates 9.75 A
